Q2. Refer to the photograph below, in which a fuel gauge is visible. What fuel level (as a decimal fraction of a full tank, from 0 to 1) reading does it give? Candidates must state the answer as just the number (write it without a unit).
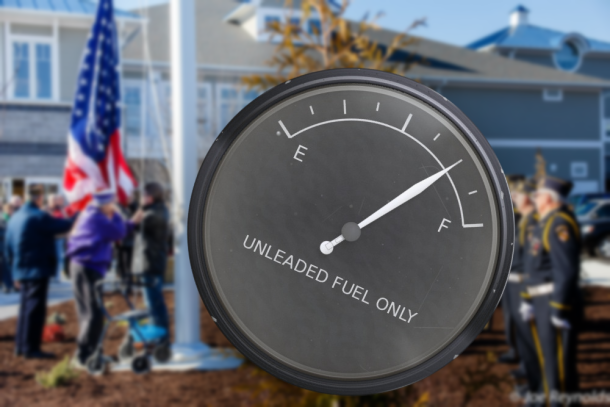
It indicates 0.75
